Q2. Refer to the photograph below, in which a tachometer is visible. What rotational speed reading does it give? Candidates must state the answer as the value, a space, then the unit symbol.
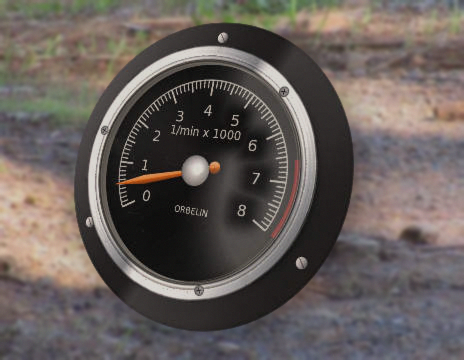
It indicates 500 rpm
